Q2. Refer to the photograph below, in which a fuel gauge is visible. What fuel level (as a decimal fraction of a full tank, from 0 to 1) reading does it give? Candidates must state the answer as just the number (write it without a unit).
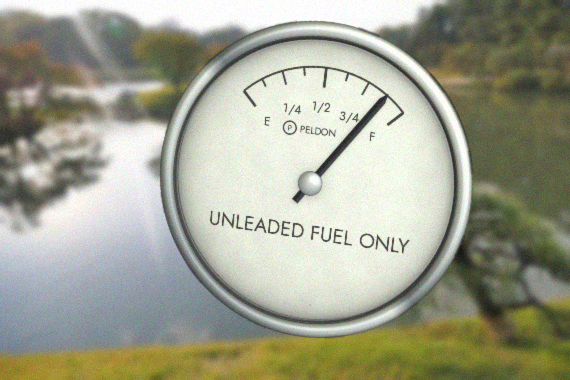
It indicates 0.875
